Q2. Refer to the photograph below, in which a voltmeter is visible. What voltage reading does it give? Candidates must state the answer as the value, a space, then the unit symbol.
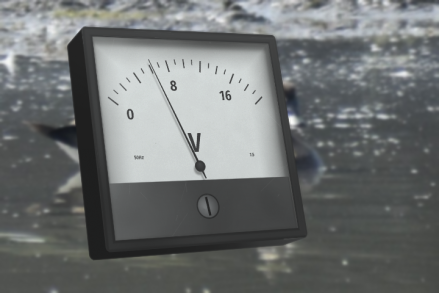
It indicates 6 V
